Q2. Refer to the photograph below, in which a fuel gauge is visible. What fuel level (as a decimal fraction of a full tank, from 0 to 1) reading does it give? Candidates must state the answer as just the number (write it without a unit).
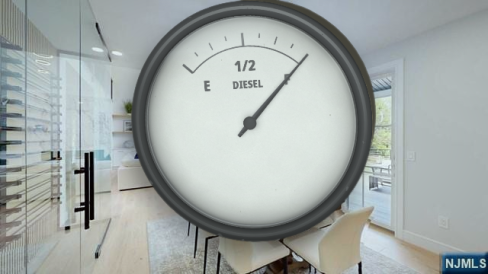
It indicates 1
